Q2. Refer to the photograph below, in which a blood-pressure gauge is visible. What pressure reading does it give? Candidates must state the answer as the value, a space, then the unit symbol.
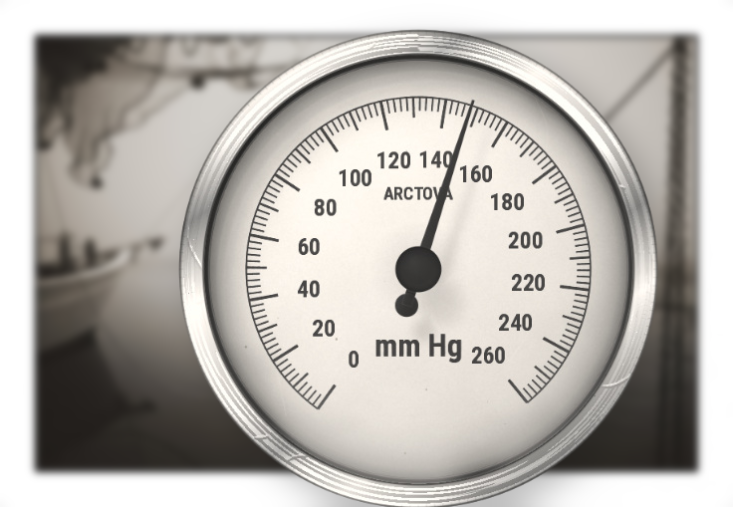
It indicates 148 mmHg
